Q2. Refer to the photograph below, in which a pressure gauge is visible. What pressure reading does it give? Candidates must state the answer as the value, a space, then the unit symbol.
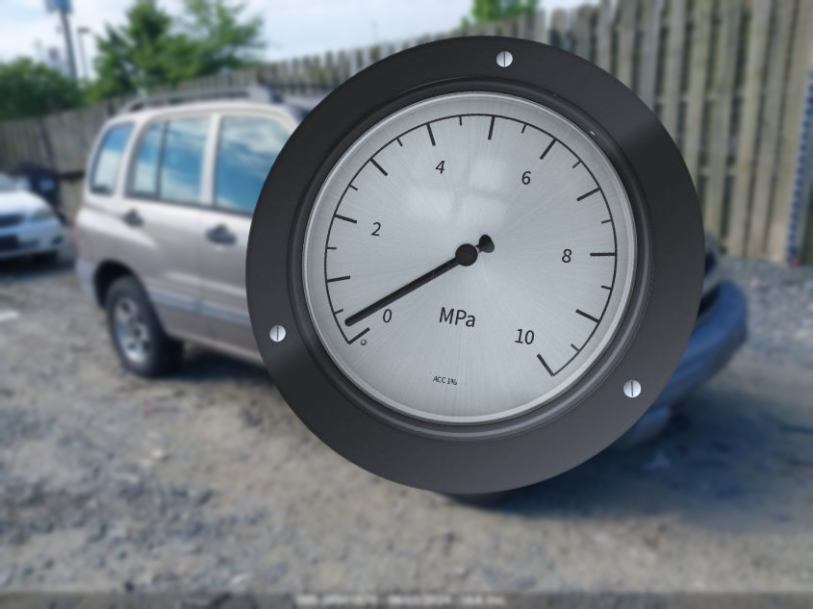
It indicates 0.25 MPa
